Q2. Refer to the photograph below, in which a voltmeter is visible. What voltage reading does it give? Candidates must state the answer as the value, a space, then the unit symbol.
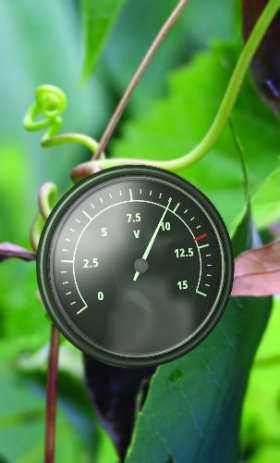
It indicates 9.5 V
